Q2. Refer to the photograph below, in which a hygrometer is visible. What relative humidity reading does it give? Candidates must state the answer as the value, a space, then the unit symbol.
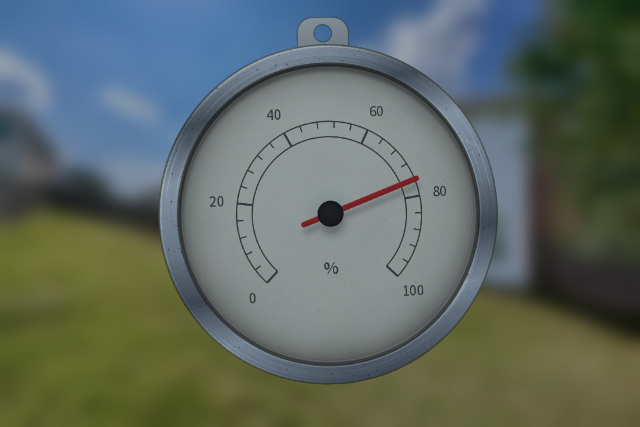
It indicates 76 %
